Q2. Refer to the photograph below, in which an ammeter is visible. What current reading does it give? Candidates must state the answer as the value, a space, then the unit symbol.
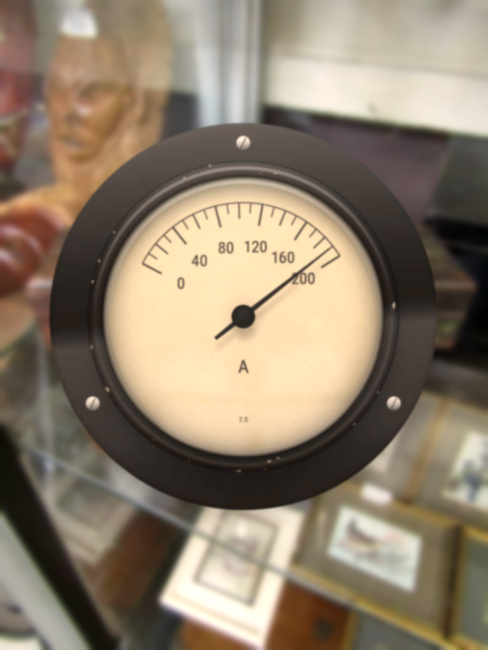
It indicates 190 A
